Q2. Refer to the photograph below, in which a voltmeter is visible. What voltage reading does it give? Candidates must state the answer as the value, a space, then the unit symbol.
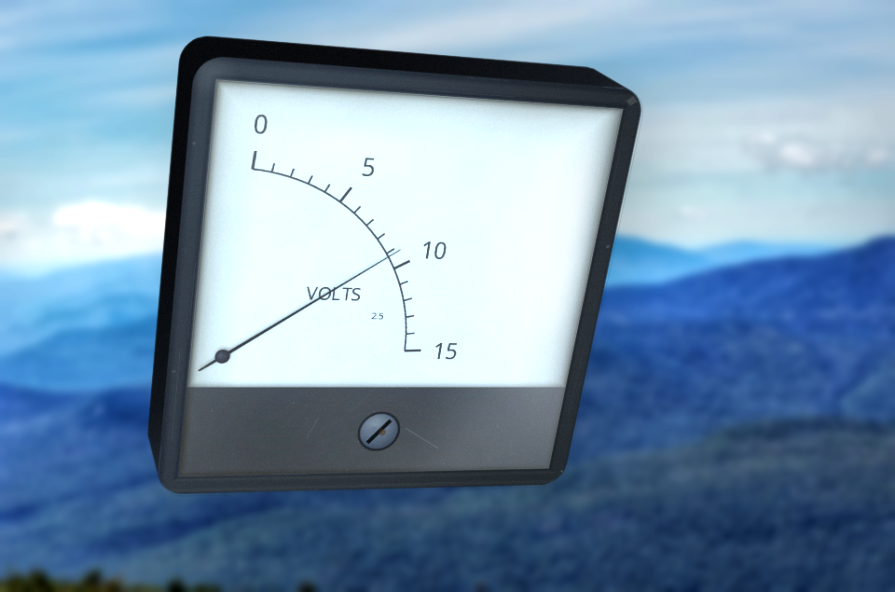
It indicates 9 V
